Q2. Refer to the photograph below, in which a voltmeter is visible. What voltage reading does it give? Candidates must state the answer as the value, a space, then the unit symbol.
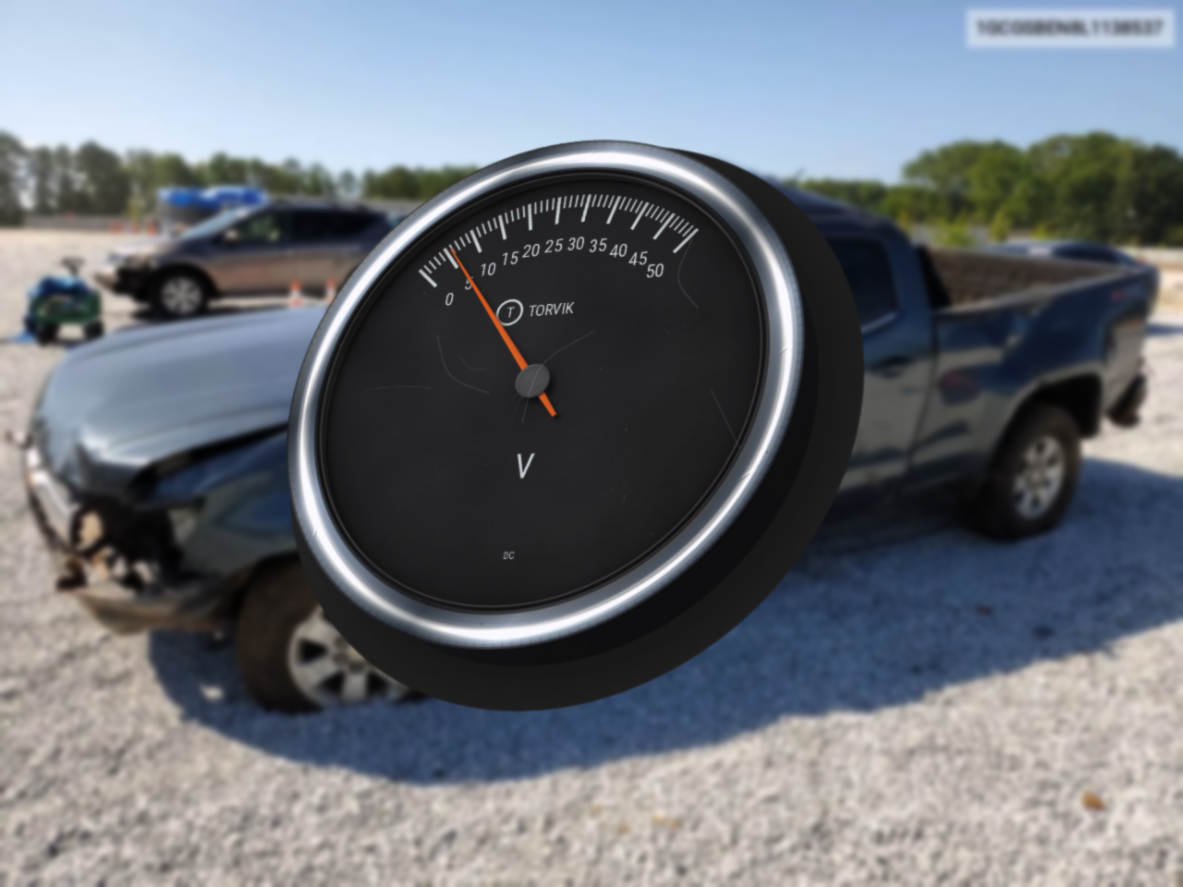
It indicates 6 V
